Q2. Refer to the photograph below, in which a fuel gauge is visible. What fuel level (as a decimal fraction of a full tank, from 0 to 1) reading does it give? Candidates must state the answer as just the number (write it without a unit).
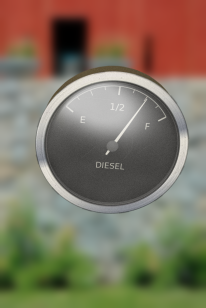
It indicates 0.75
